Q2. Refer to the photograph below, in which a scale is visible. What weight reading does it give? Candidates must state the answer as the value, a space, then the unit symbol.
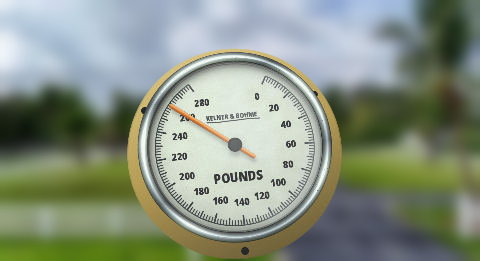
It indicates 260 lb
